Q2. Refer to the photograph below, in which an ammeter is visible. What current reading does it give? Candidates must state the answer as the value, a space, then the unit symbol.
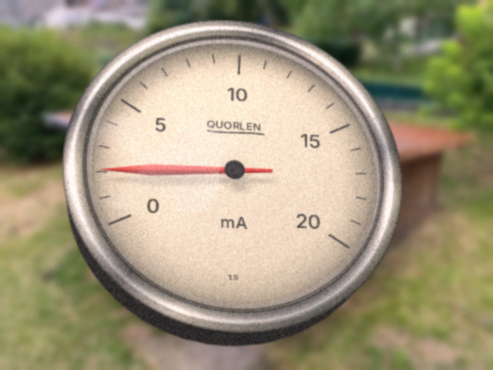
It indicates 2 mA
